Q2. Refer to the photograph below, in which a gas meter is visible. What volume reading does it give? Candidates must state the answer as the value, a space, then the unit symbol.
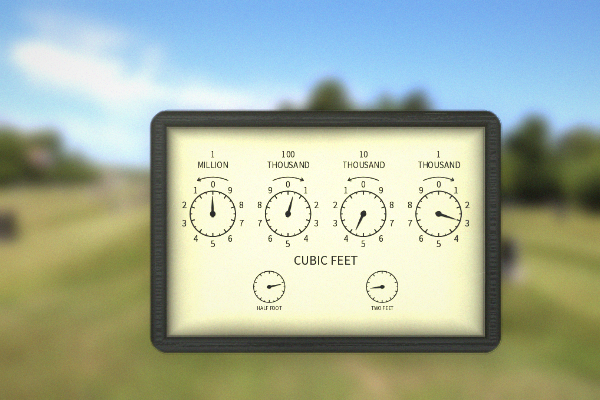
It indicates 4300 ft³
